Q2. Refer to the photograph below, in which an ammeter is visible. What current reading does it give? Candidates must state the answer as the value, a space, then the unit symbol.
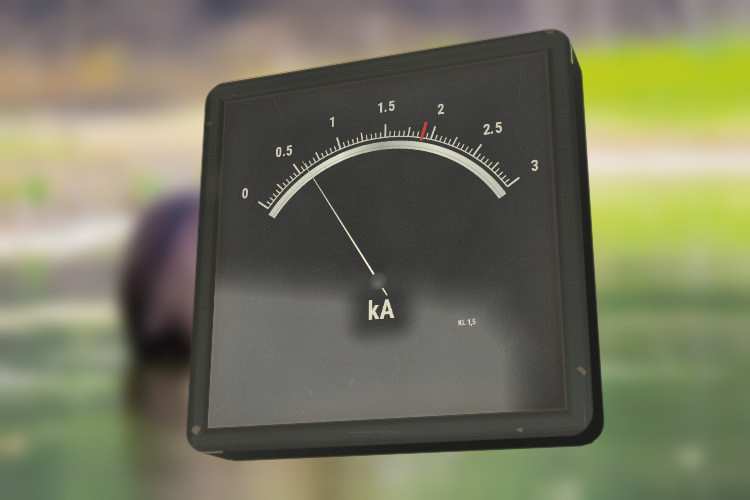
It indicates 0.6 kA
